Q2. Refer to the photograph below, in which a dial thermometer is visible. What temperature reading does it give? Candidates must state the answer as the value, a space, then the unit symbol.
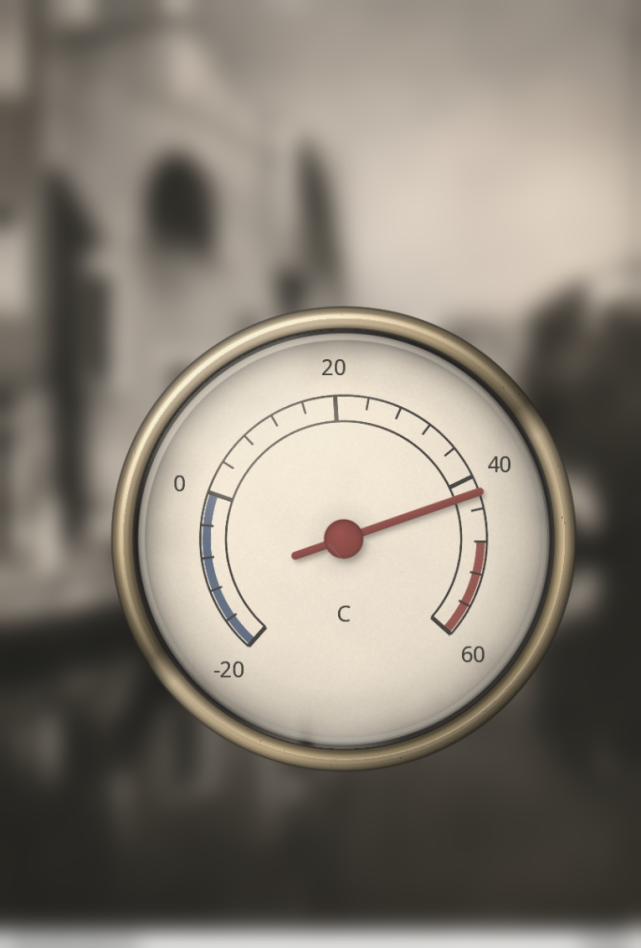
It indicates 42 °C
